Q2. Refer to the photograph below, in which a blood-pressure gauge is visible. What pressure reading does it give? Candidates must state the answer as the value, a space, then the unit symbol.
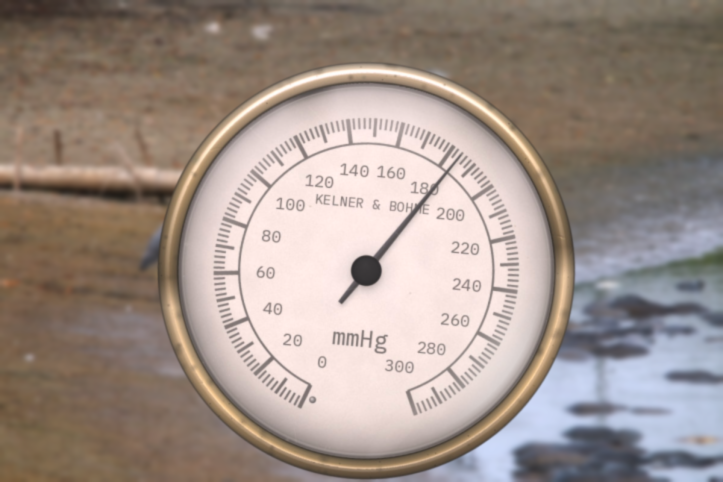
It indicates 184 mmHg
